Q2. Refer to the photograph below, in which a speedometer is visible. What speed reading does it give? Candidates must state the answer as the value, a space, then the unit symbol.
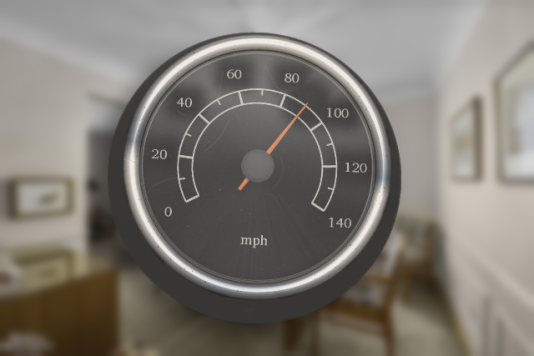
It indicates 90 mph
